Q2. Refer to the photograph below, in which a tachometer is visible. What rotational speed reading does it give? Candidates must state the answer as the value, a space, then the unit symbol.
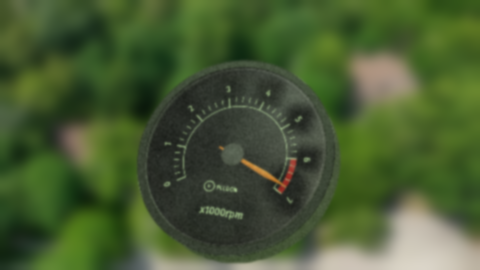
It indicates 6800 rpm
